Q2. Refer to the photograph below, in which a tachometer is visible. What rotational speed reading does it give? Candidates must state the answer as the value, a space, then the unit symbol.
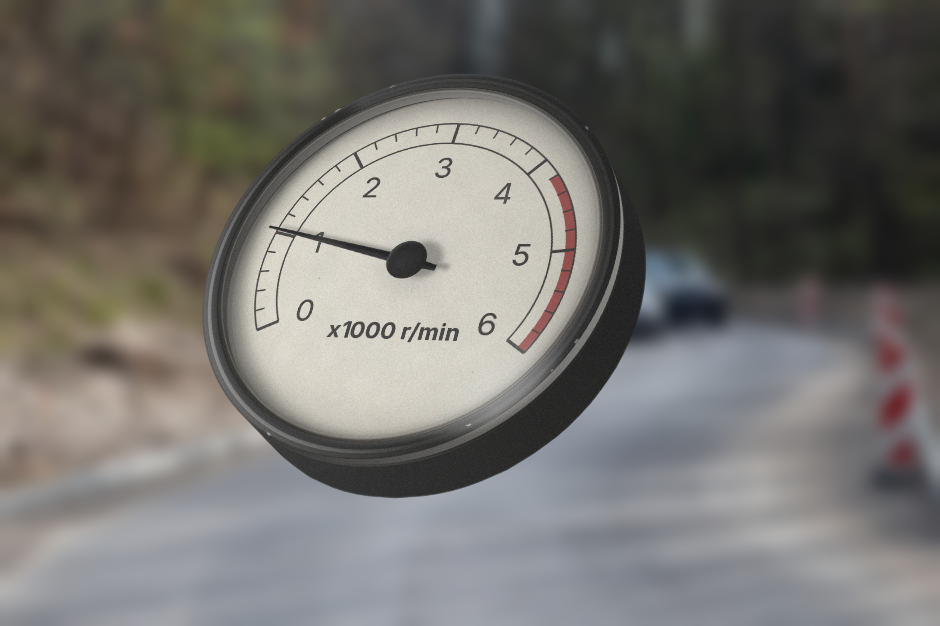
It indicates 1000 rpm
